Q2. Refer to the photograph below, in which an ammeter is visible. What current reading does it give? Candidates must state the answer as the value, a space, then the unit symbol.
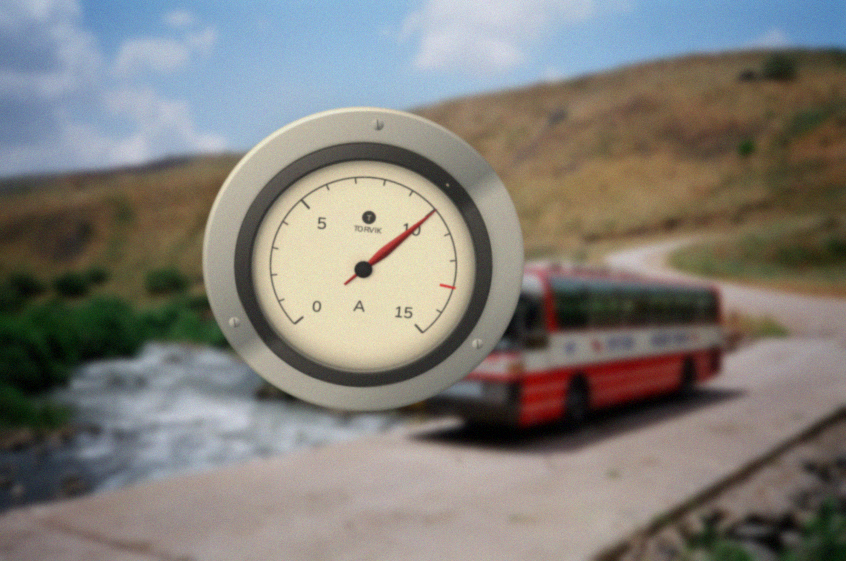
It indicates 10 A
